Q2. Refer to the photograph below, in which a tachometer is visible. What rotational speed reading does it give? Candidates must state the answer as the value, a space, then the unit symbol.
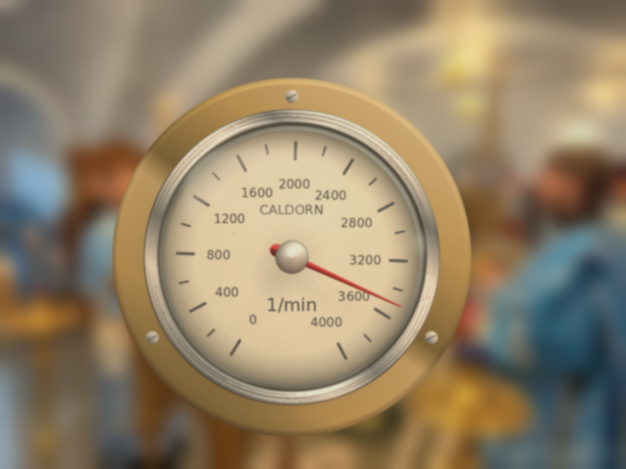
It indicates 3500 rpm
